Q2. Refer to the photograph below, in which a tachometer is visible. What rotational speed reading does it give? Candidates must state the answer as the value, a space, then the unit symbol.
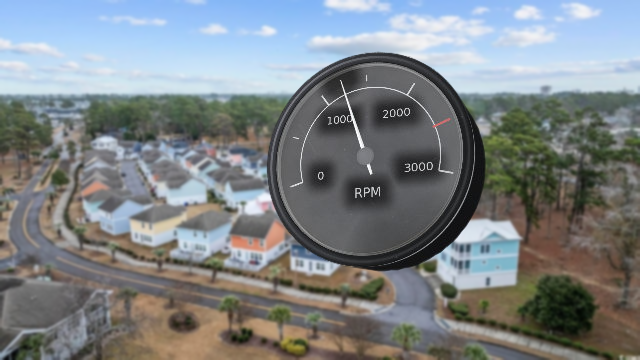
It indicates 1250 rpm
